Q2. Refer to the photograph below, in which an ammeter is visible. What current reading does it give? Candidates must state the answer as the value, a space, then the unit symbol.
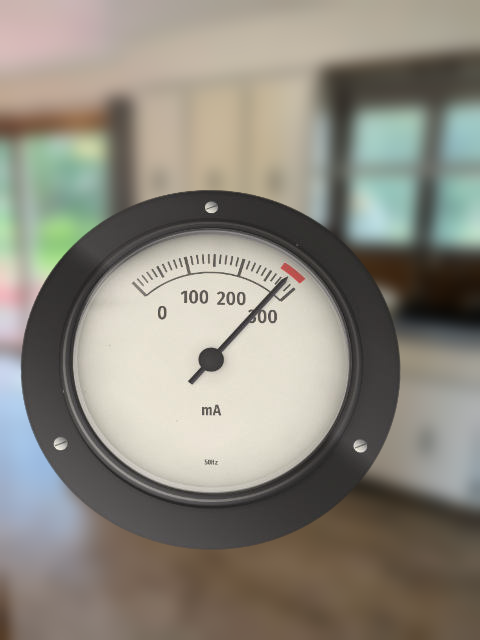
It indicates 280 mA
